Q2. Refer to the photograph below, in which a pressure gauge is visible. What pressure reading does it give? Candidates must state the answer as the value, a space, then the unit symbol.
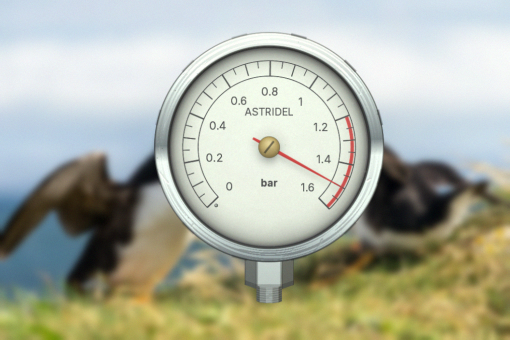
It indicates 1.5 bar
